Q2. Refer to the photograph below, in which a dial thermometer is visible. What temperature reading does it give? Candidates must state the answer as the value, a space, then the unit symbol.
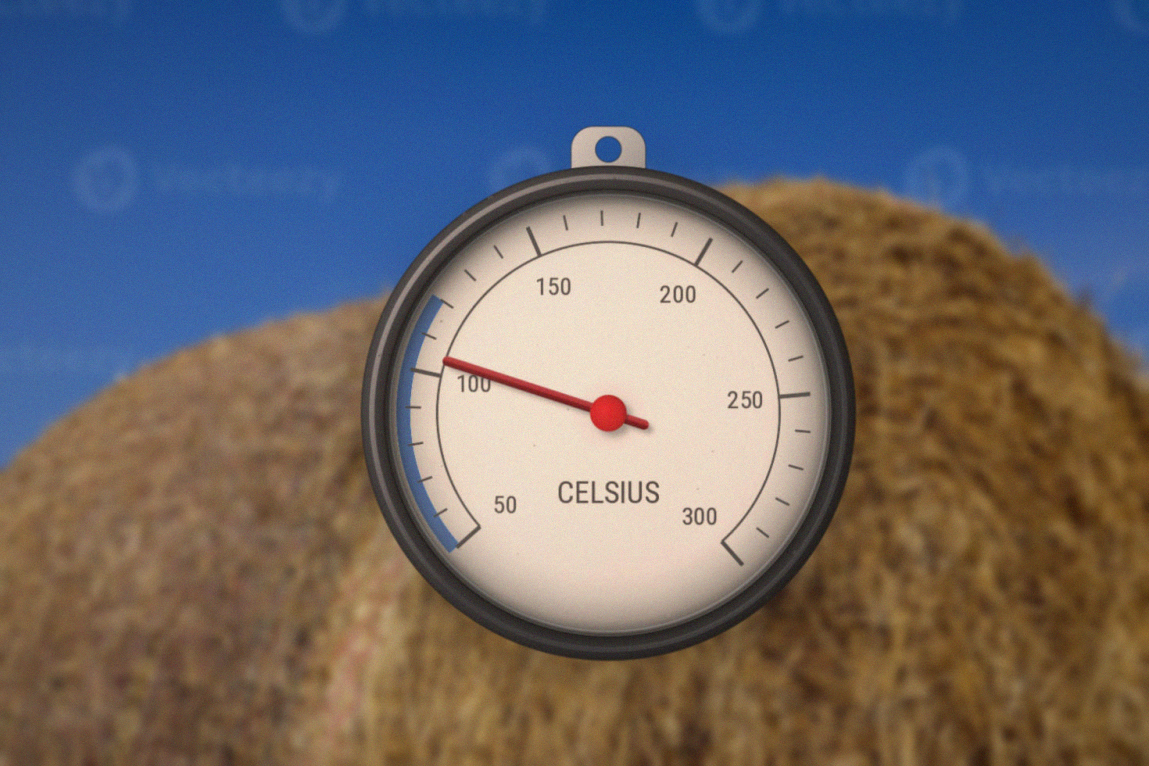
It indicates 105 °C
